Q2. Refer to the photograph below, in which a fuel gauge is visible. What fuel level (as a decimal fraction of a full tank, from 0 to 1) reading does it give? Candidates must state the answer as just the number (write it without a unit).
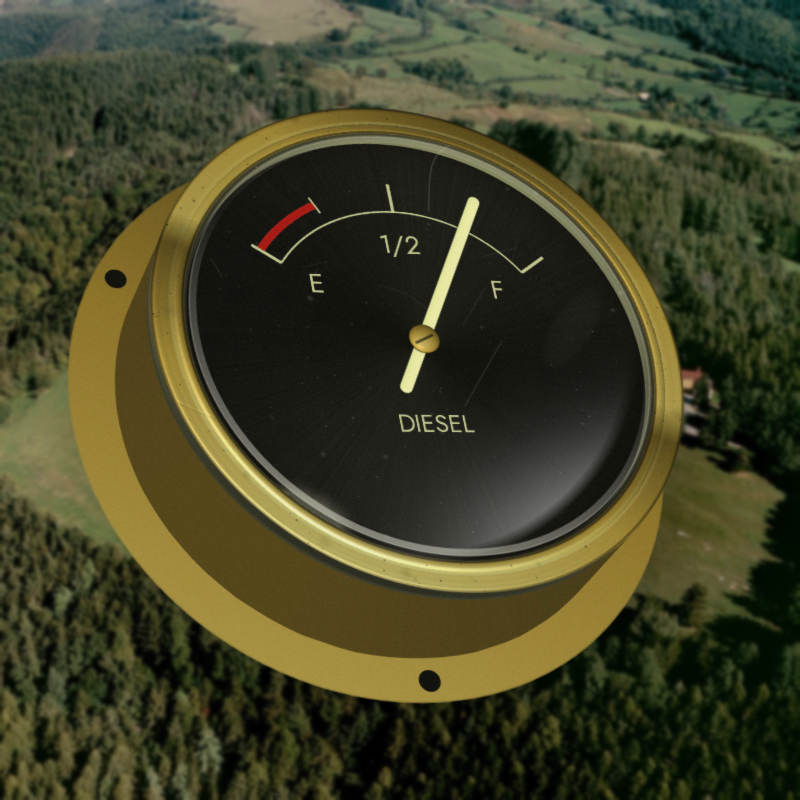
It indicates 0.75
